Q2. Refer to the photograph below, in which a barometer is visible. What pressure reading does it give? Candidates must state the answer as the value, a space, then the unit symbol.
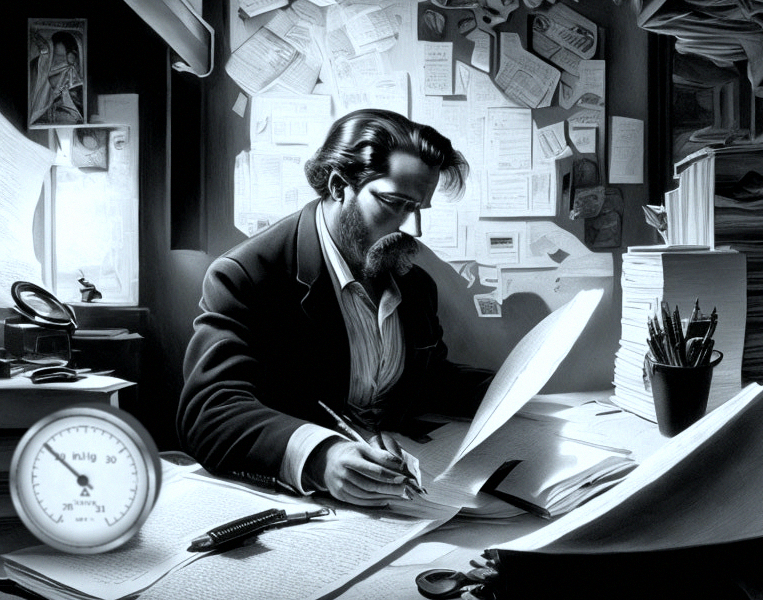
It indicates 29 inHg
